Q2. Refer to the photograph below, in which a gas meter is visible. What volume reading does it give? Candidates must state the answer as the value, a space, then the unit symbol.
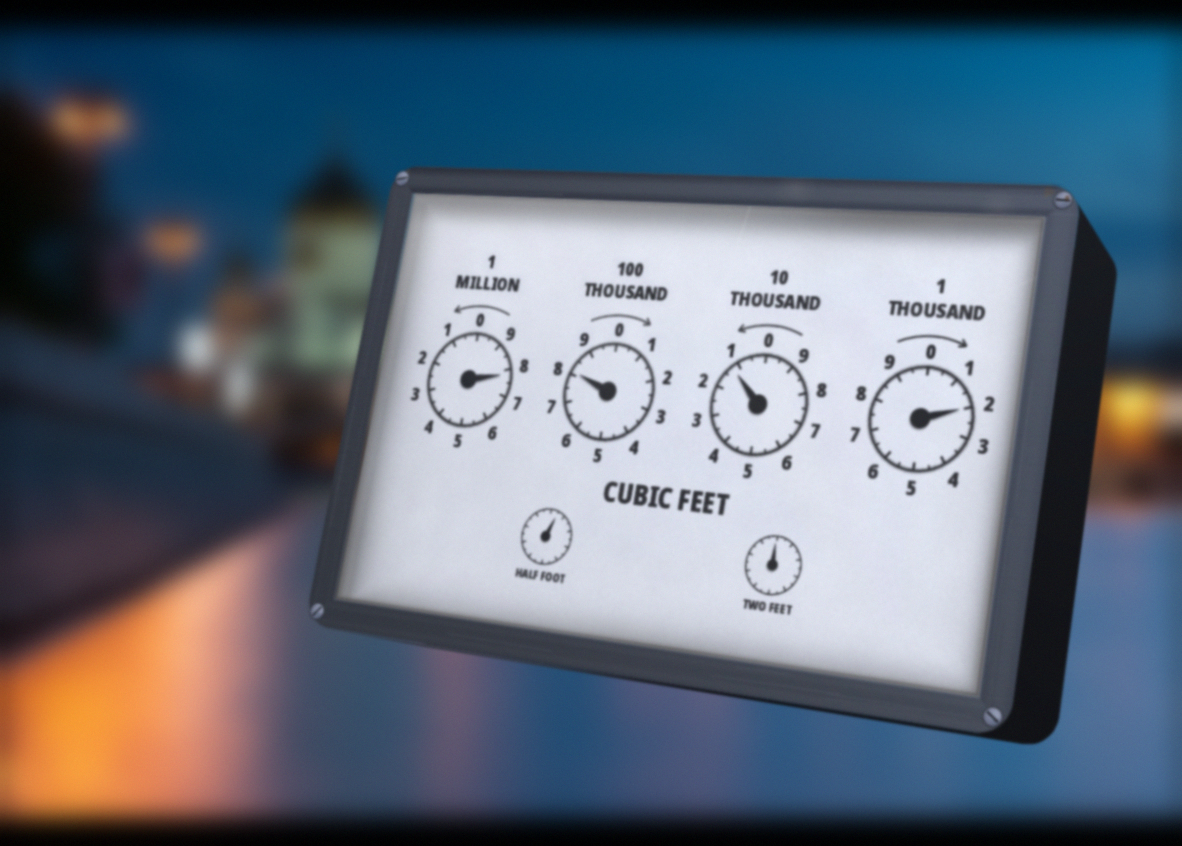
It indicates 781200 ft³
